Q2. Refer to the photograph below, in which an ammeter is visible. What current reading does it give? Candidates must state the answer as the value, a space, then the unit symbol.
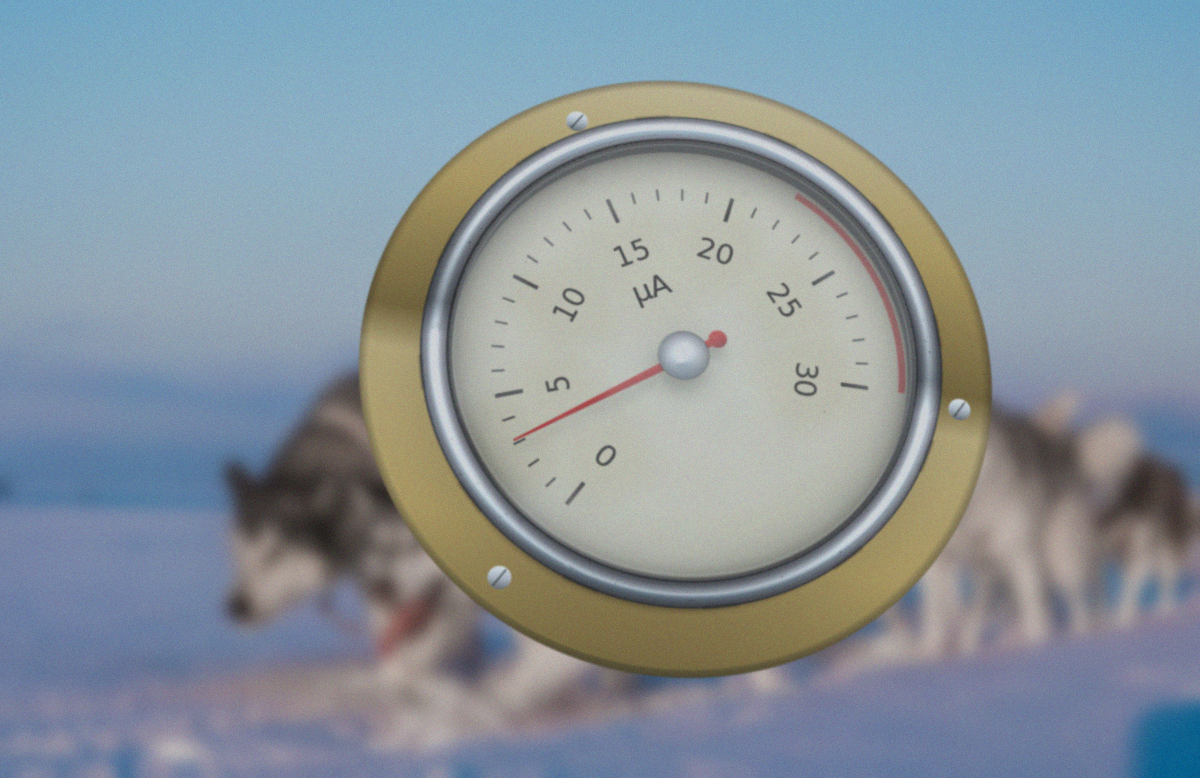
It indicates 3 µA
